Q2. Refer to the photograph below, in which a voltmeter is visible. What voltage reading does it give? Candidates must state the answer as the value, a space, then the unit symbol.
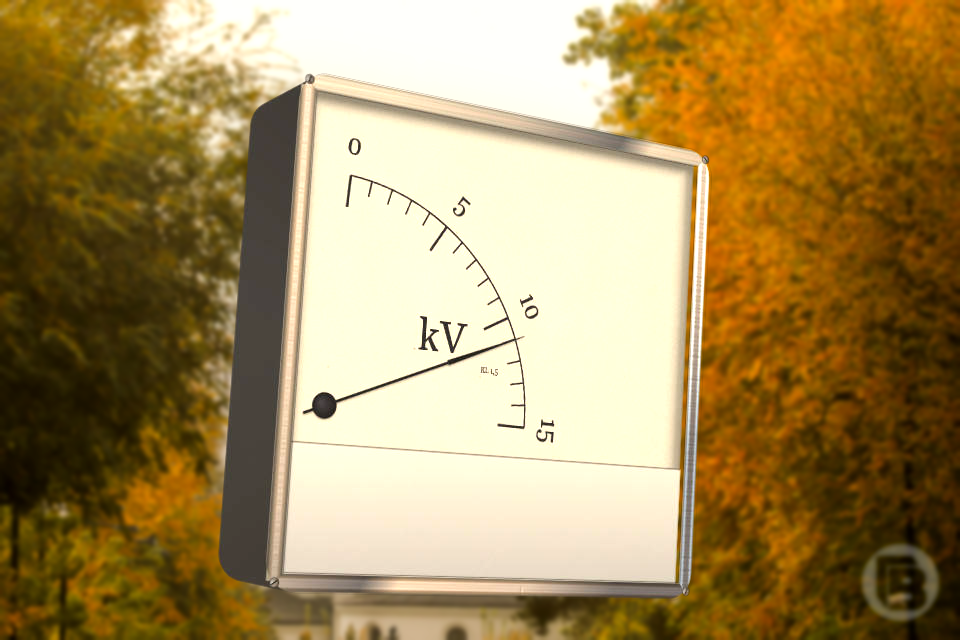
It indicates 11 kV
